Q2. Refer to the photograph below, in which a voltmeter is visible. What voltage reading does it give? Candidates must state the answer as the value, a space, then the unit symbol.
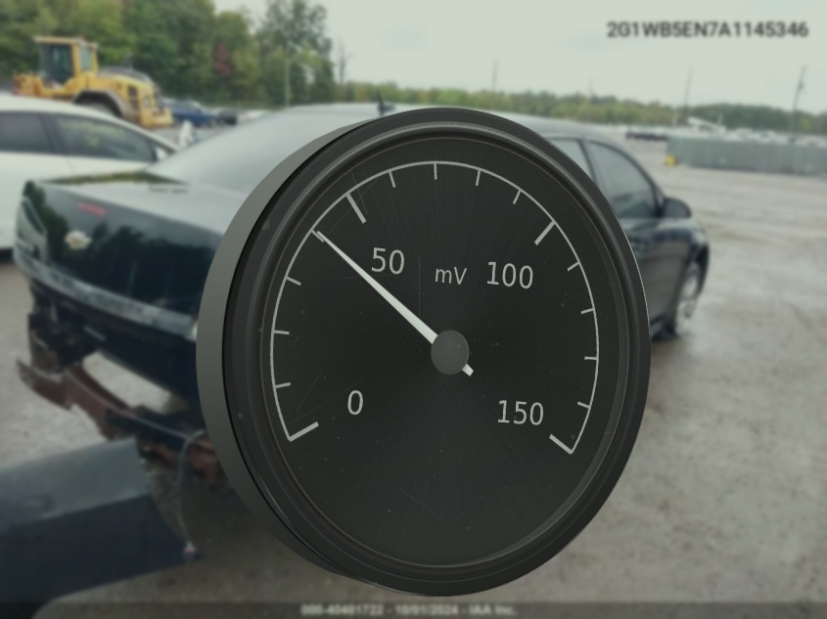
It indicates 40 mV
